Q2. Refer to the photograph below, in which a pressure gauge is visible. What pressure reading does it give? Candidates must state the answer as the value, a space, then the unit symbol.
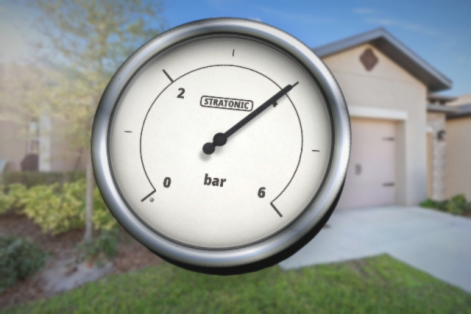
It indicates 4 bar
